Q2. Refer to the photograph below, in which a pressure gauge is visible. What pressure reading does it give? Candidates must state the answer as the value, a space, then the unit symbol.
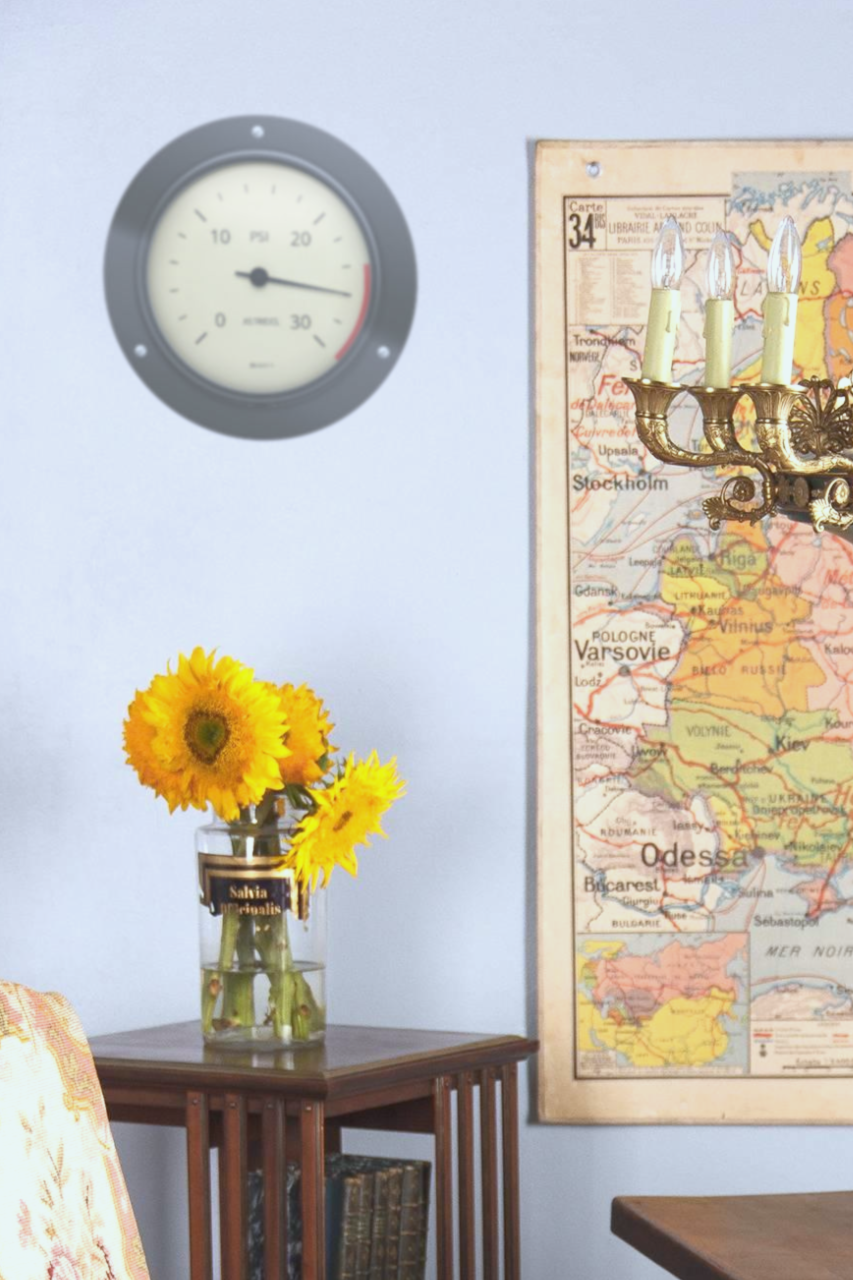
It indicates 26 psi
